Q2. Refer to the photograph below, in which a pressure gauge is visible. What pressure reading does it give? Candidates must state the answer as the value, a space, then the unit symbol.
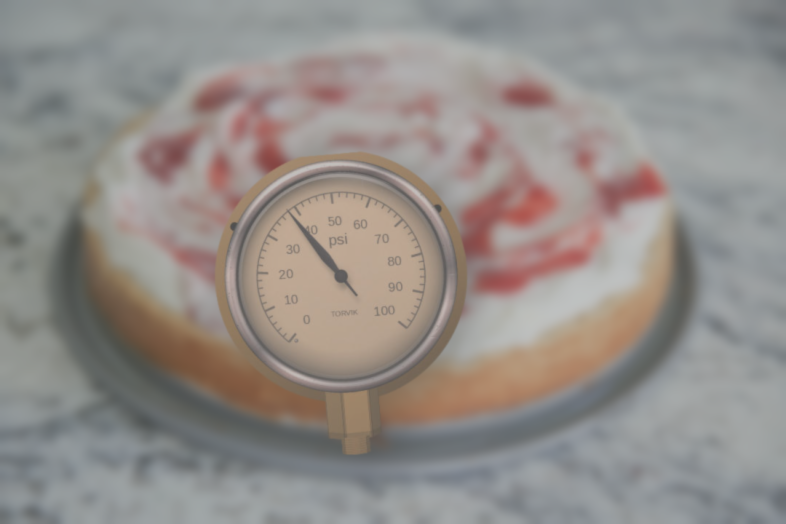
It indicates 38 psi
